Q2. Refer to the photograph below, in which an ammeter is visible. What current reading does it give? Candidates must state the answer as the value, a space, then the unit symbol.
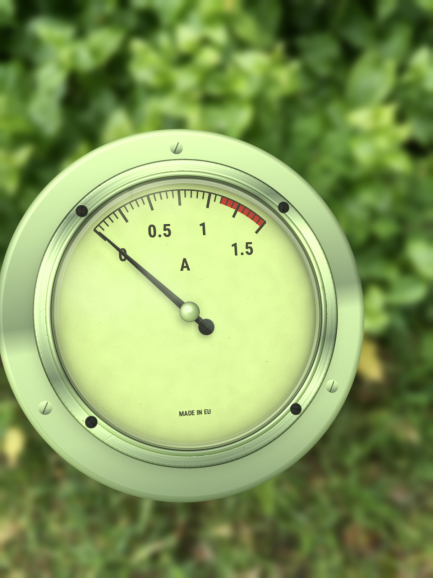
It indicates 0 A
